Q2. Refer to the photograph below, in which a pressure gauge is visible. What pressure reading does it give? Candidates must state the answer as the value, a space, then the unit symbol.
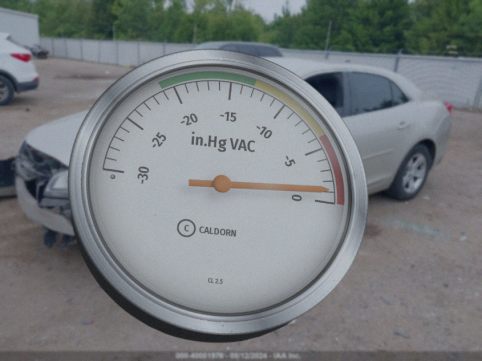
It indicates -1 inHg
